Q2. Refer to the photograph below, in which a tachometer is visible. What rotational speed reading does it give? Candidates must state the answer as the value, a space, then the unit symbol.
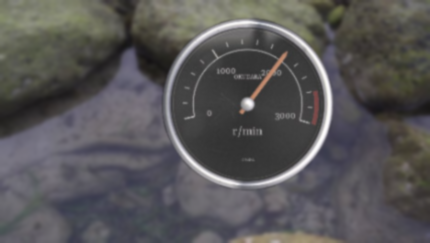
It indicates 2000 rpm
